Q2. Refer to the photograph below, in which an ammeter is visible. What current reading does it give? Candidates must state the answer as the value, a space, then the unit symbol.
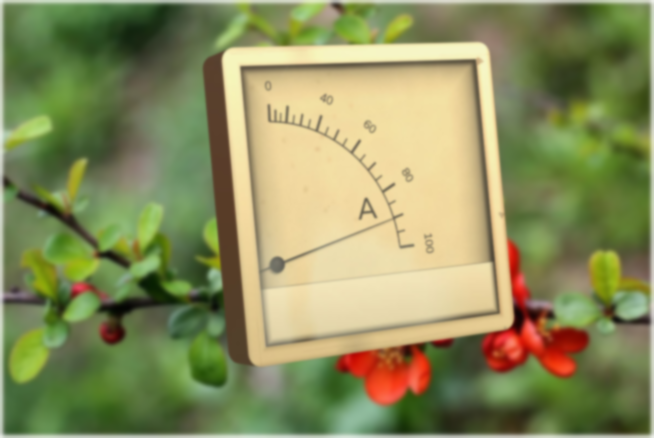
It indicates 90 A
